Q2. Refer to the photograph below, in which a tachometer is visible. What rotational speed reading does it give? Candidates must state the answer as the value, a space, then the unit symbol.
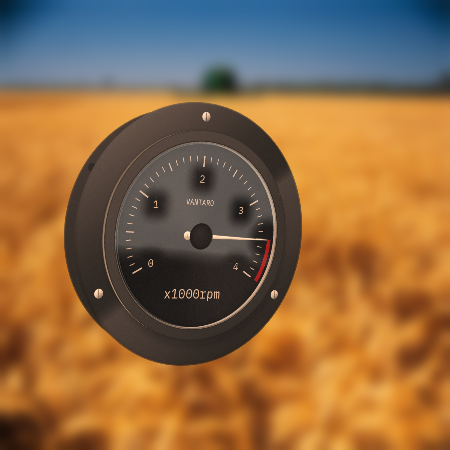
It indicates 3500 rpm
